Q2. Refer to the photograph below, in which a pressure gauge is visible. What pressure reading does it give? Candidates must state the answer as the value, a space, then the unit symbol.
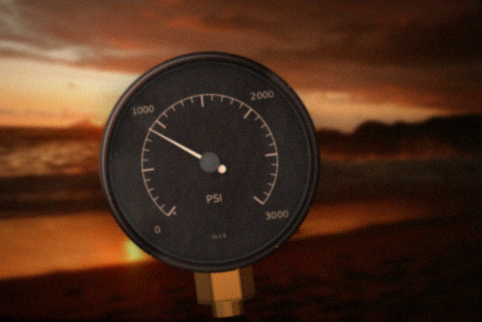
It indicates 900 psi
